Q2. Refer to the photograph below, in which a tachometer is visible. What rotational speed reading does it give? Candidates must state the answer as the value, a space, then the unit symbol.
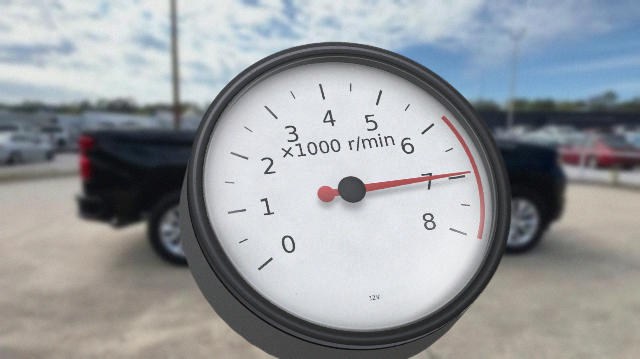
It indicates 7000 rpm
